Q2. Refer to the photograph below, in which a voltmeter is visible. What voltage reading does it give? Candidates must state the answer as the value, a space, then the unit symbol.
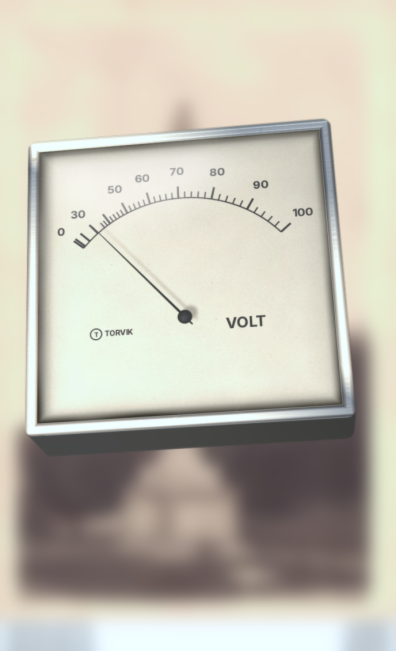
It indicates 30 V
